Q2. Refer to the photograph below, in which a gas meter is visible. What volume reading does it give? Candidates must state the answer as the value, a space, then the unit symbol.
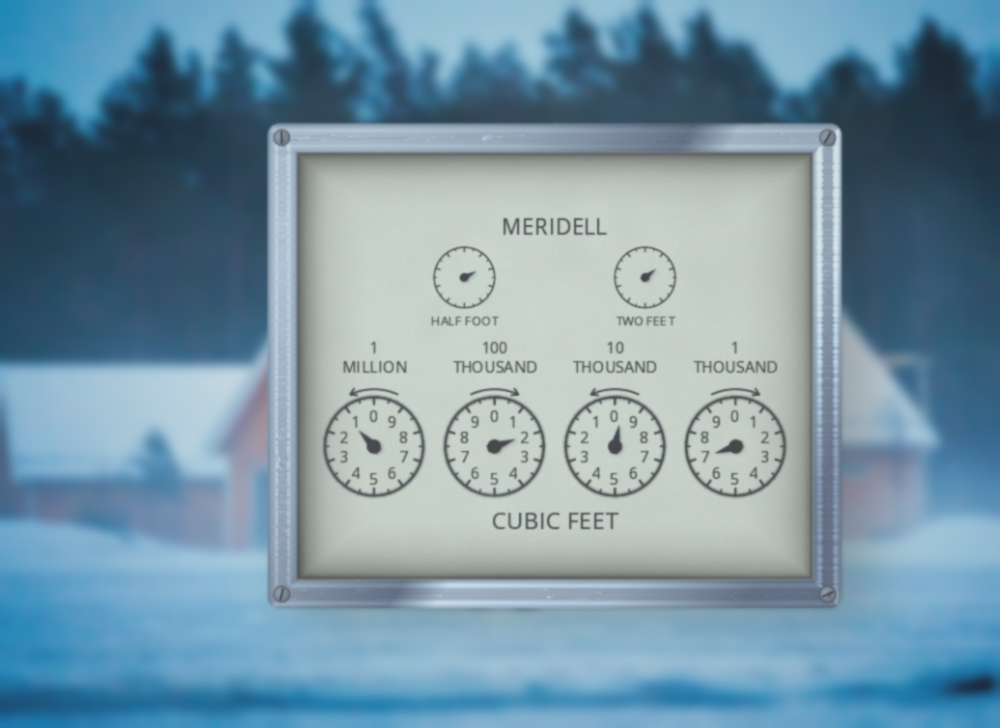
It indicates 119700 ft³
